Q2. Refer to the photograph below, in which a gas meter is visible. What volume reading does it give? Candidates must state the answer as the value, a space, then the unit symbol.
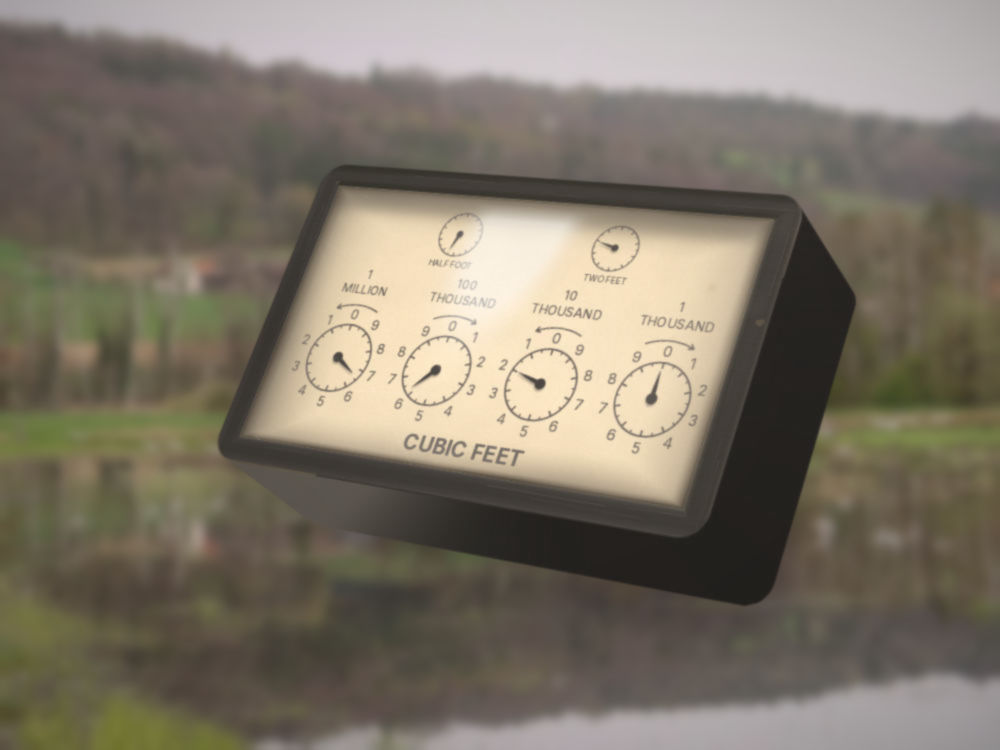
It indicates 662000 ft³
